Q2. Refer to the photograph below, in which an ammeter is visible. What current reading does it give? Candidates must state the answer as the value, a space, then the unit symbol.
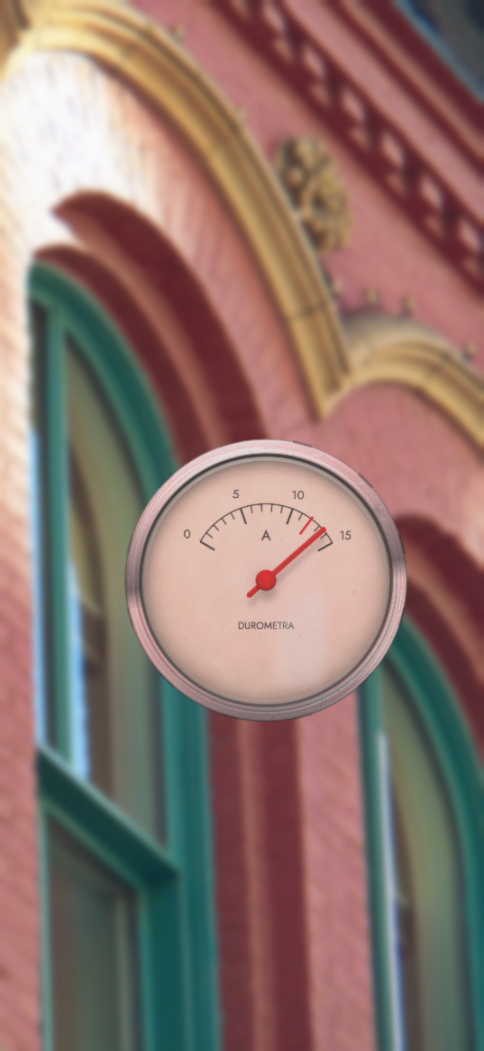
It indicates 13.5 A
